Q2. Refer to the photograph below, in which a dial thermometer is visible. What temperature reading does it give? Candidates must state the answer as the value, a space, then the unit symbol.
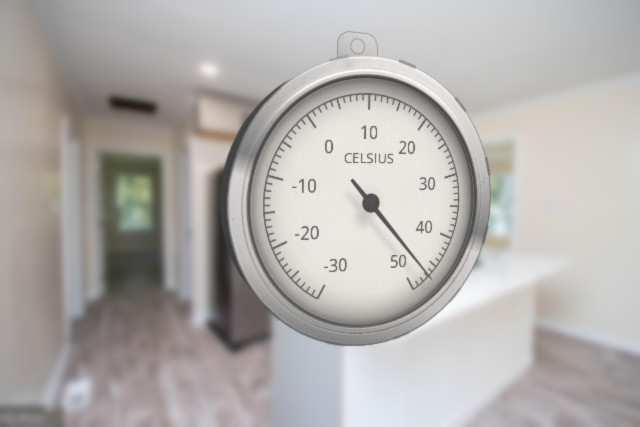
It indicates 47 °C
